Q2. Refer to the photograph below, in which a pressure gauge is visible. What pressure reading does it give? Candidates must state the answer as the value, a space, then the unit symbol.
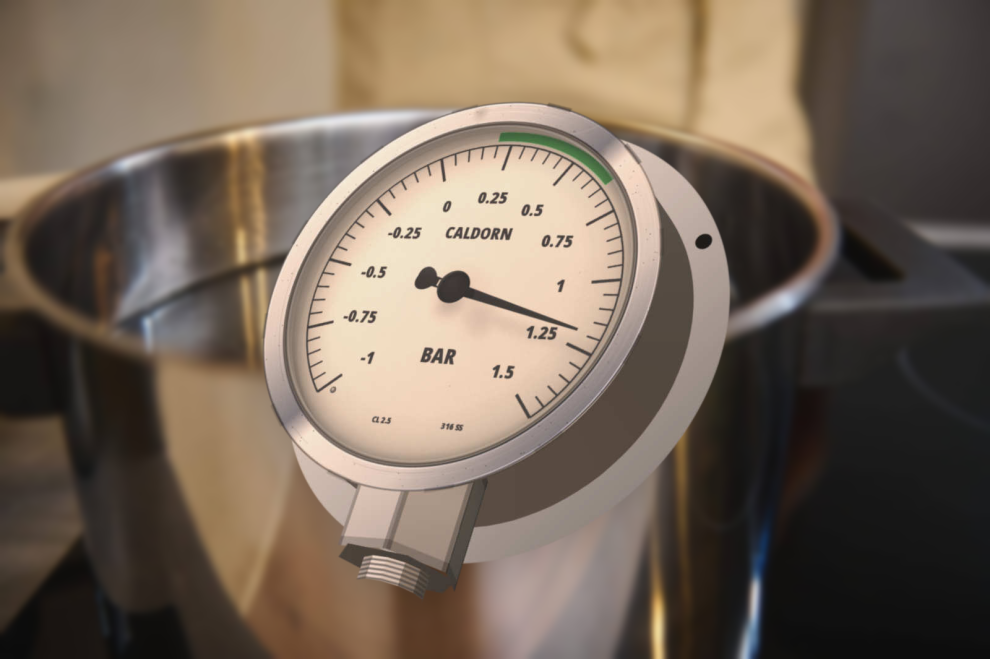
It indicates 1.2 bar
